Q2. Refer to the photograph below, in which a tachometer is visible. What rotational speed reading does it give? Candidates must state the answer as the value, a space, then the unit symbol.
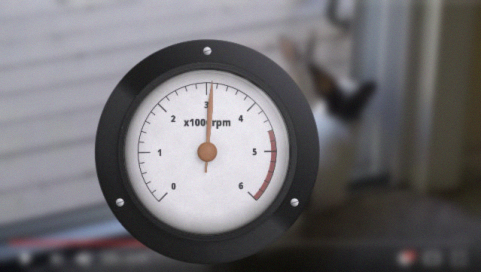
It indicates 3100 rpm
